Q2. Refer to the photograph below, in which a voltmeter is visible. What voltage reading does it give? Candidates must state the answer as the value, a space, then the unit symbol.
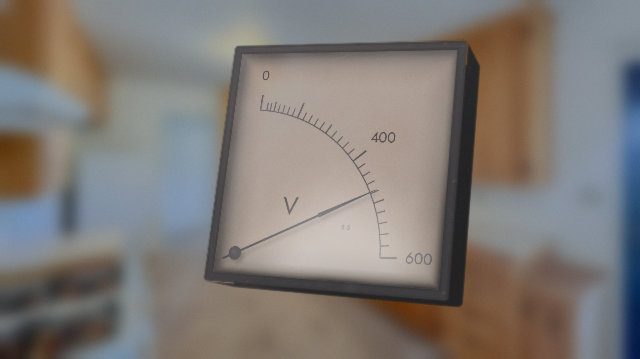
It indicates 480 V
